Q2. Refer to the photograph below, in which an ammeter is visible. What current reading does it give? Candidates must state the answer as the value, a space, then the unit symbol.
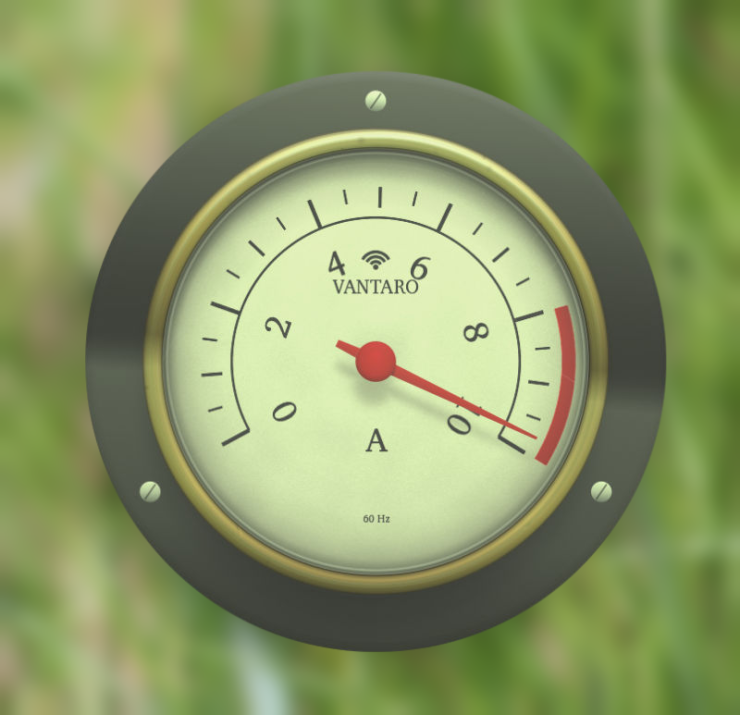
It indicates 9.75 A
